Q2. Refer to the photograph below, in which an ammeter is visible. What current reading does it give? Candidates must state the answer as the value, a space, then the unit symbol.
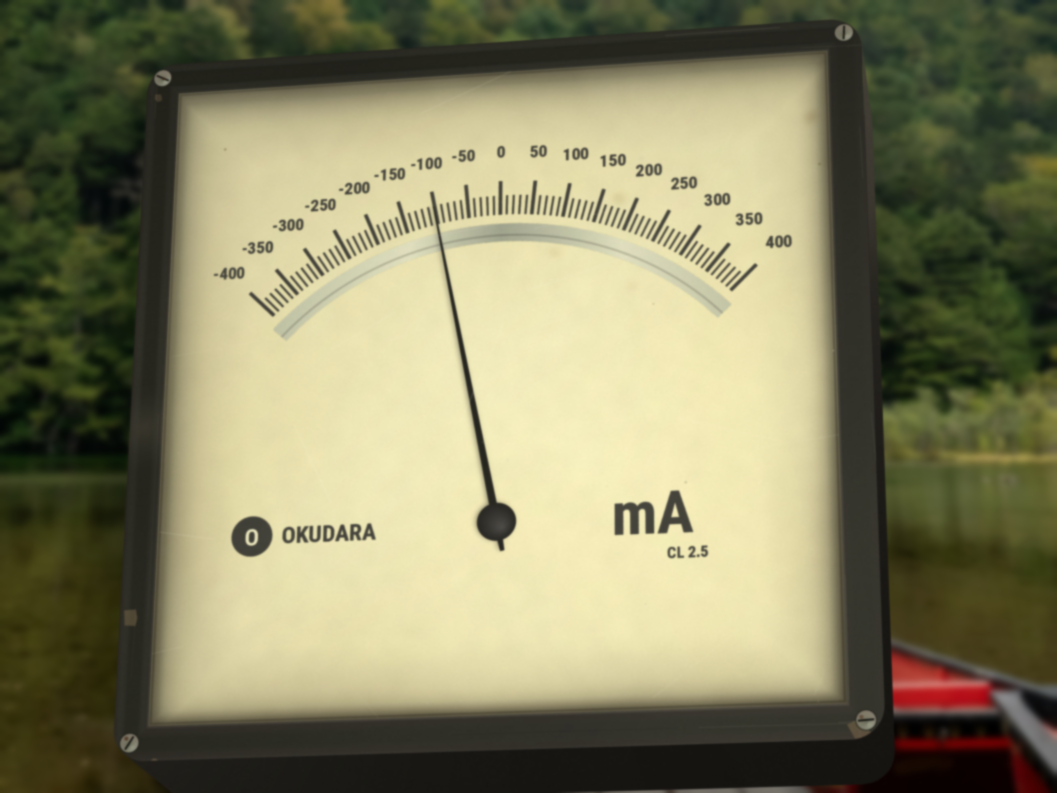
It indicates -100 mA
